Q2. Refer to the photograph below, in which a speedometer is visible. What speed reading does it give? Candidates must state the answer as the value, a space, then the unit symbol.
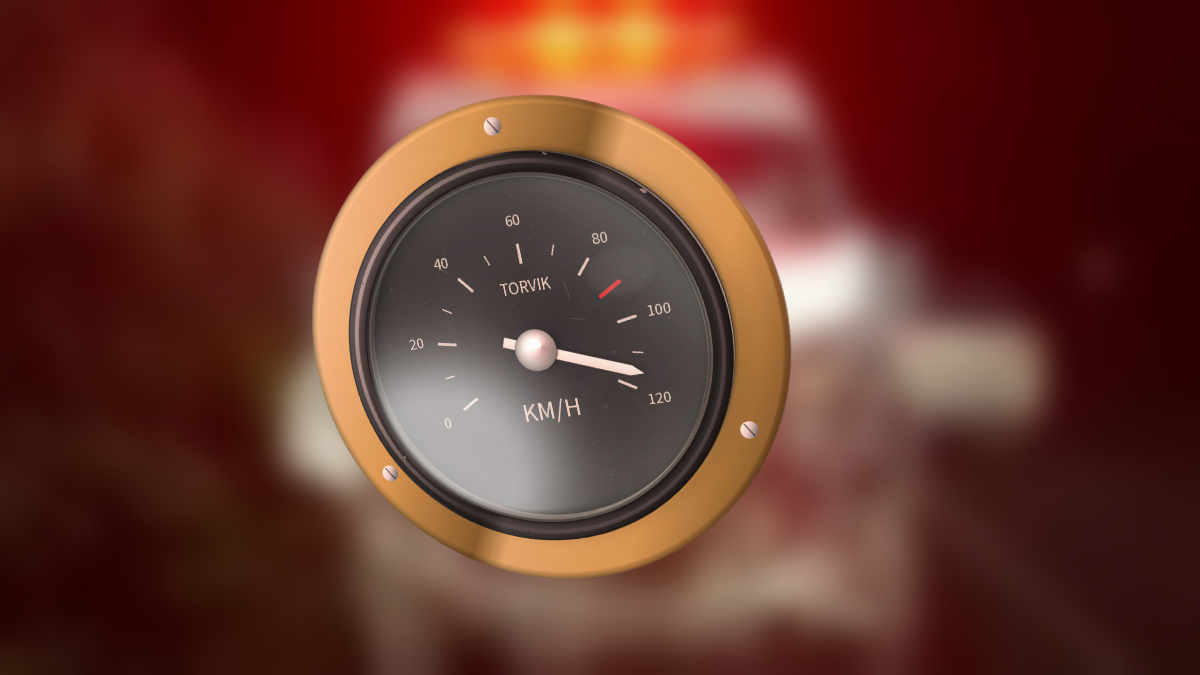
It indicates 115 km/h
